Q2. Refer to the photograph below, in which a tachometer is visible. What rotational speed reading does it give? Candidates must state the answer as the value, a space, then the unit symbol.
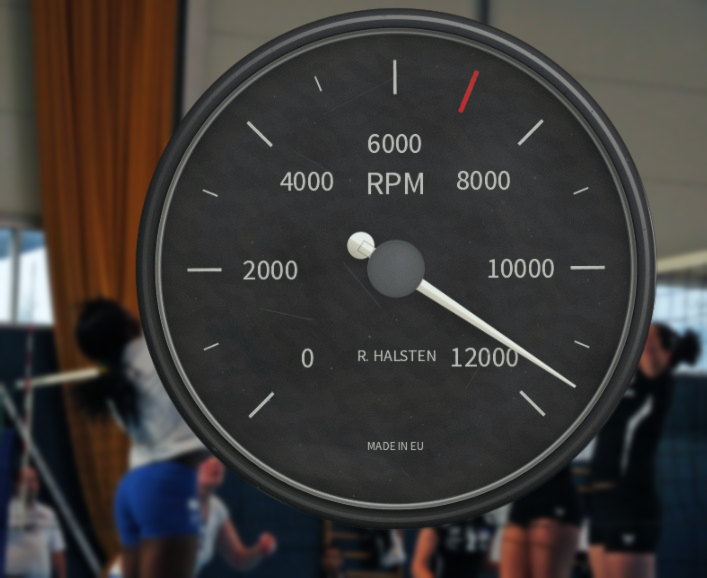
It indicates 11500 rpm
